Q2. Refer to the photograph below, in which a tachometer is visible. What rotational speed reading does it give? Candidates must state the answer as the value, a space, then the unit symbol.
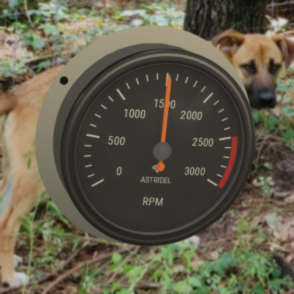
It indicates 1500 rpm
